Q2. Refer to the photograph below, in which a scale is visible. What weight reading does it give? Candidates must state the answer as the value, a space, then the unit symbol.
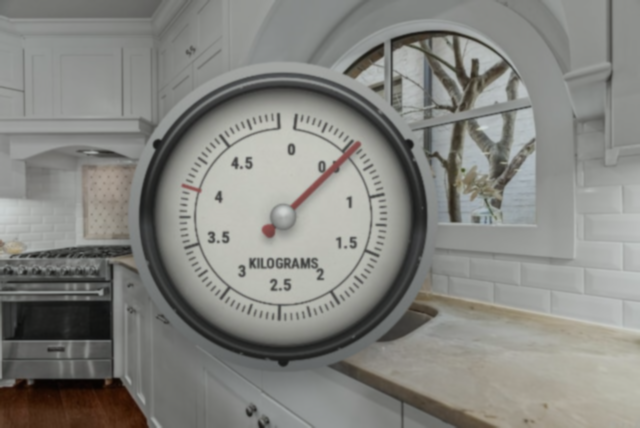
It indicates 0.55 kg
